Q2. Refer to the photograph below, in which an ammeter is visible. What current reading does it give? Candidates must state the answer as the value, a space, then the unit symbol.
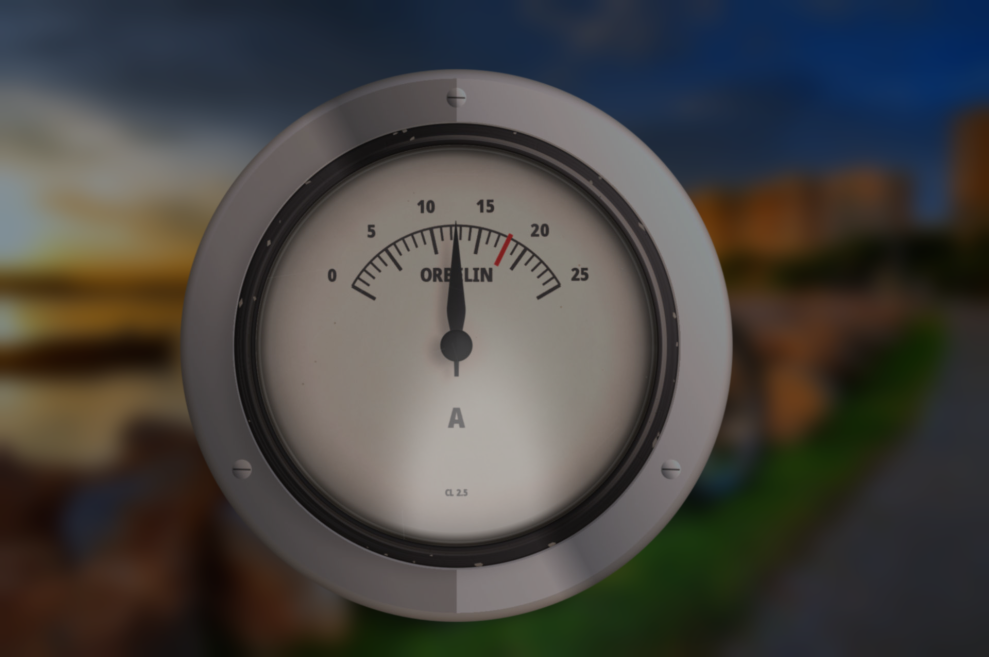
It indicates 12.5 A
